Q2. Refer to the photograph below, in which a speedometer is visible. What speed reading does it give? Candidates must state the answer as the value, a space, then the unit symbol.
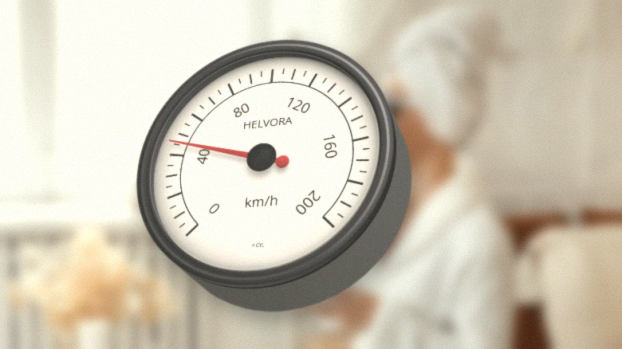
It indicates 45 km/h
